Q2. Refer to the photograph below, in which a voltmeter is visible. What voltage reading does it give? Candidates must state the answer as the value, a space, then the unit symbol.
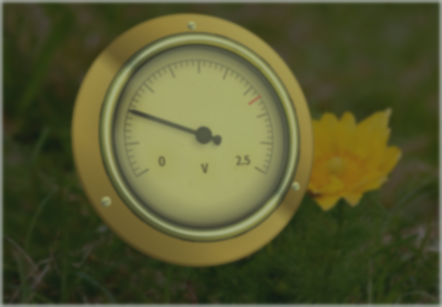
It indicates 0.5 V
